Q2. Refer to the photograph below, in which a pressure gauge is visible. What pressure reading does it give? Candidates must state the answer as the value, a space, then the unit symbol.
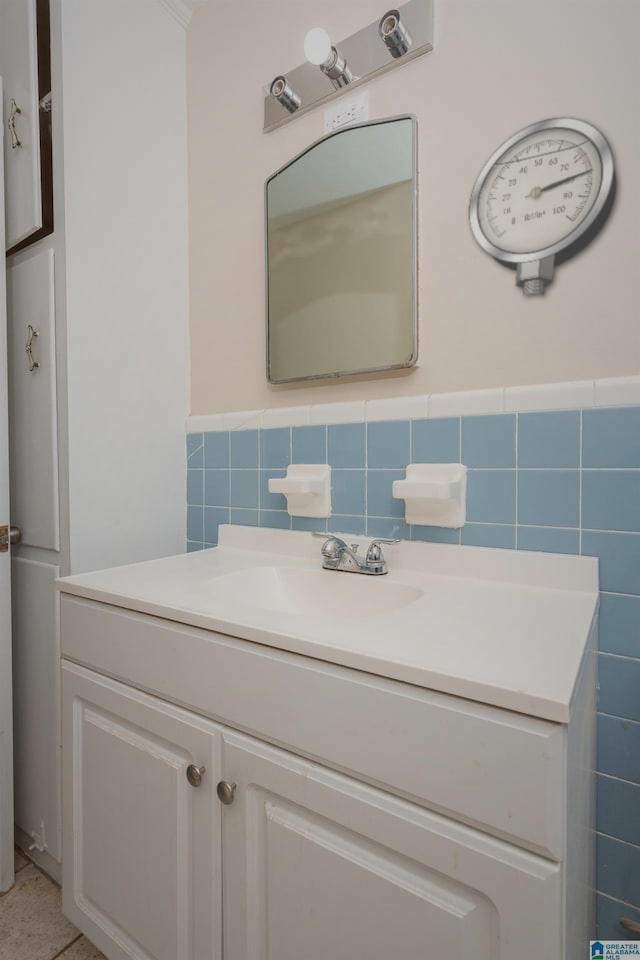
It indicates 80 psi
